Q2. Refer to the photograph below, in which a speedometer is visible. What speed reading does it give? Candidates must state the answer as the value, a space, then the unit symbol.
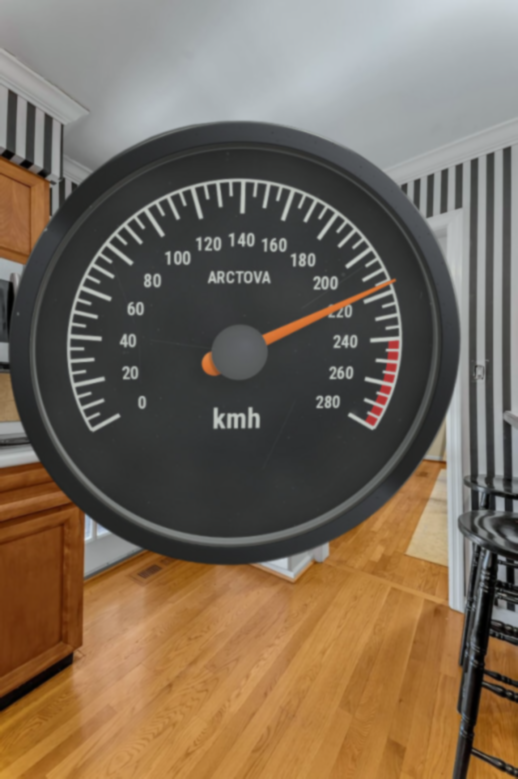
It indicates 215 km/h
